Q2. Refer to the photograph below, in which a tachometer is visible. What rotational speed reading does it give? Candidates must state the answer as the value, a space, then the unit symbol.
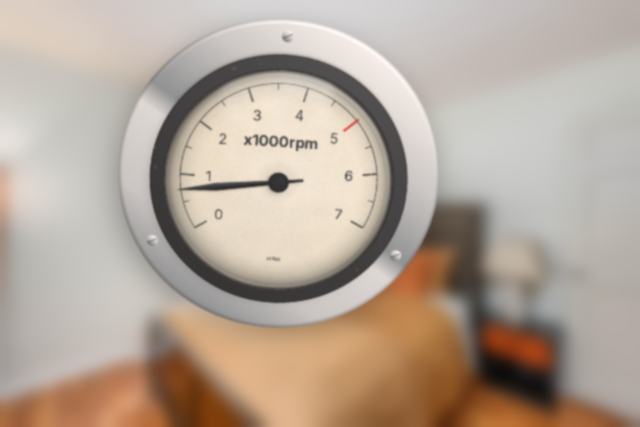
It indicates 750 rpm
